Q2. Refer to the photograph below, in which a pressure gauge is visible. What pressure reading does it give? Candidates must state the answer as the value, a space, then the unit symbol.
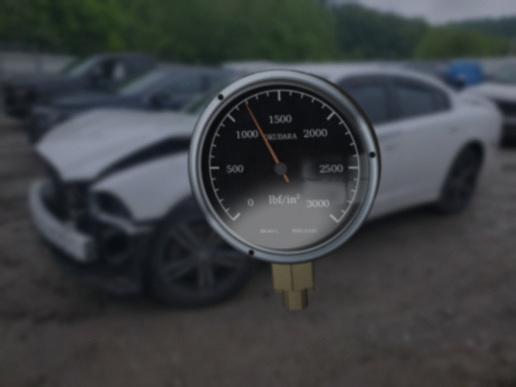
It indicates 1200 psi
